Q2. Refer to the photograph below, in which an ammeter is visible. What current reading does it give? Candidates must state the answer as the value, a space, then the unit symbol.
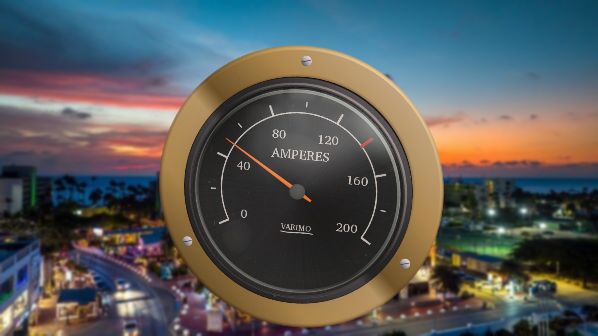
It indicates 50 A
